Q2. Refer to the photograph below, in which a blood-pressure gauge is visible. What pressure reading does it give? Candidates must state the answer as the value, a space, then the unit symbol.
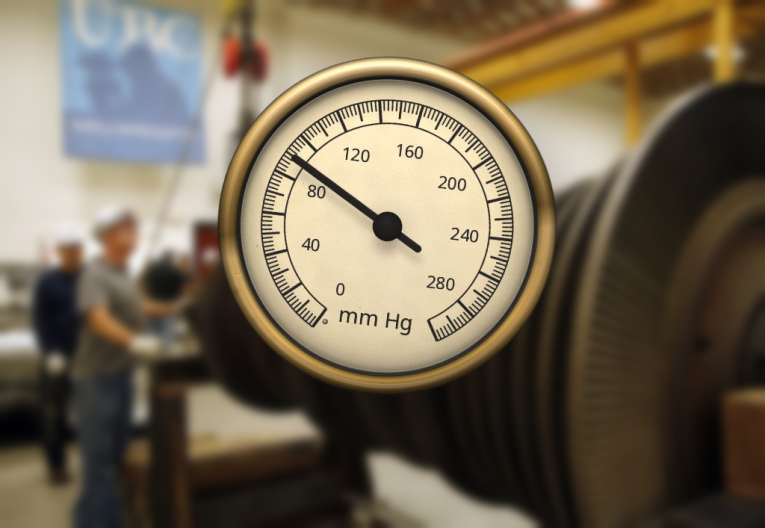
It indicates 90 mmHg
